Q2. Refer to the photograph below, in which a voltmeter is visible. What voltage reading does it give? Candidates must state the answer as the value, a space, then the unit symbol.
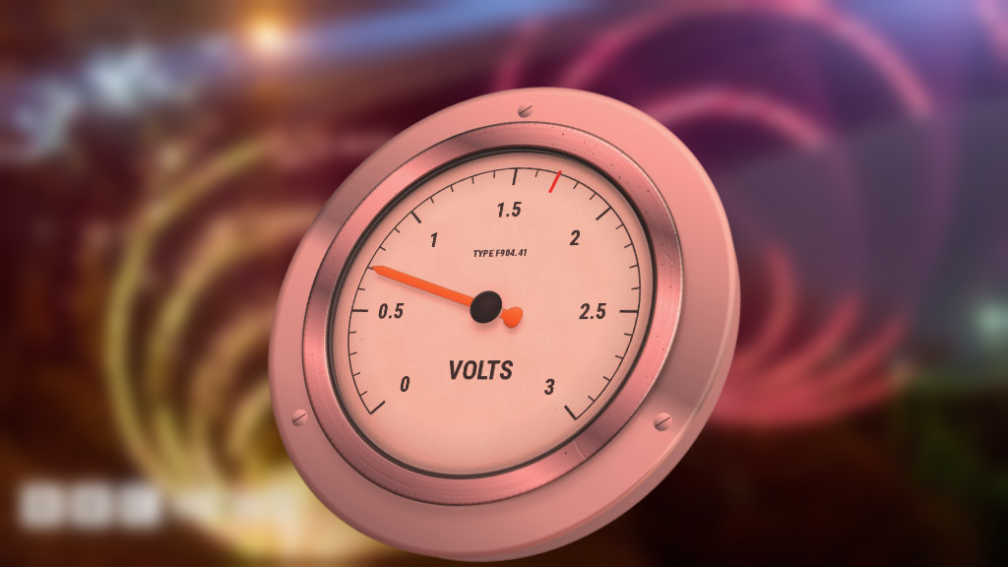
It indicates 0.7 V
